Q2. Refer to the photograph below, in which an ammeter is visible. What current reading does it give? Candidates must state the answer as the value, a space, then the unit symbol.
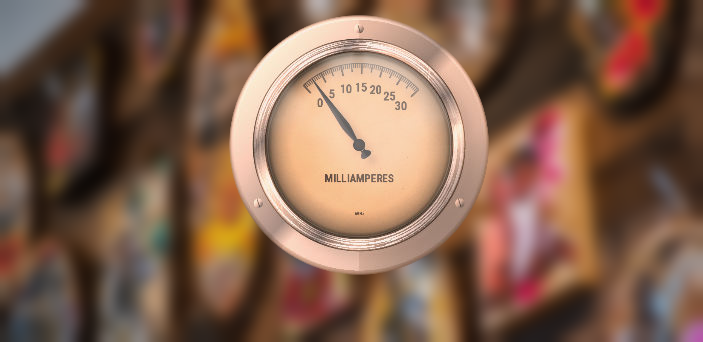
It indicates 2.5 mA
